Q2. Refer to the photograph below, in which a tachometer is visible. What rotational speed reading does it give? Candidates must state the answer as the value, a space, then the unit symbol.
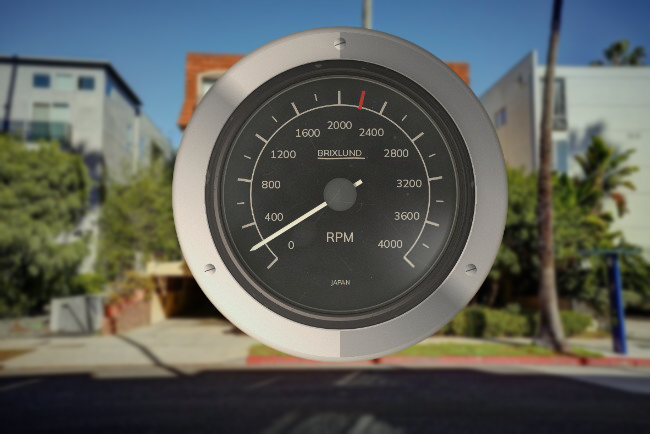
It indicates 200 rpm
